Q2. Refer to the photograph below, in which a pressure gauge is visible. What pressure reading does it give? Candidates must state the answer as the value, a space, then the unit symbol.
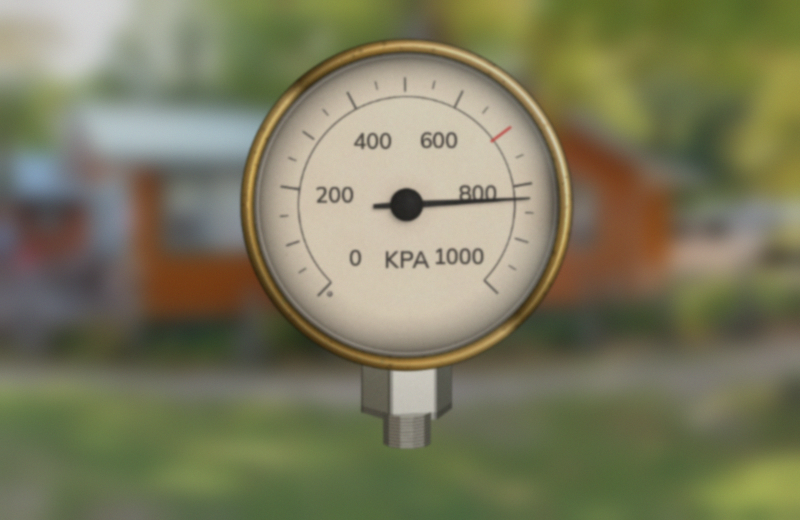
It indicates 825 kPa
